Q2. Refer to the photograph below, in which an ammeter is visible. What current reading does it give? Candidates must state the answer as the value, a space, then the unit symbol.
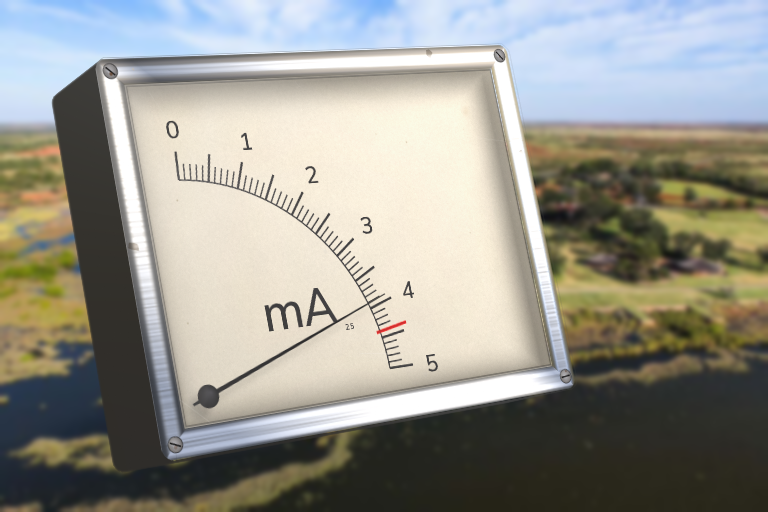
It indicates 3.9 mA
